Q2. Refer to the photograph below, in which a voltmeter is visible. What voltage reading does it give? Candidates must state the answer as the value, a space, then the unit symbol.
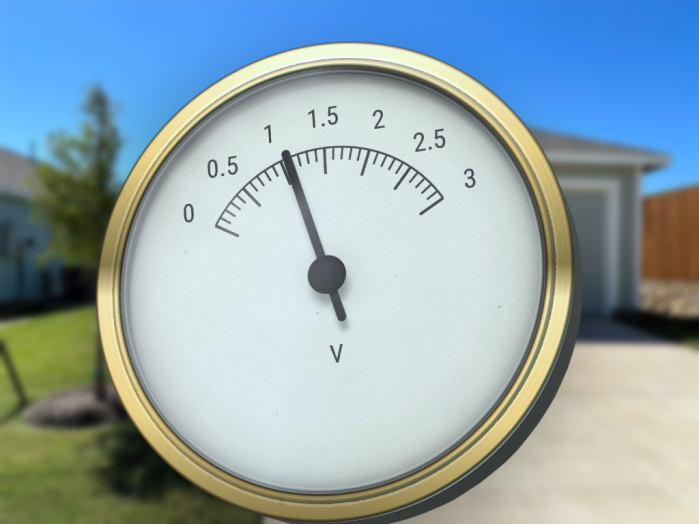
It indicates 1.1 V
